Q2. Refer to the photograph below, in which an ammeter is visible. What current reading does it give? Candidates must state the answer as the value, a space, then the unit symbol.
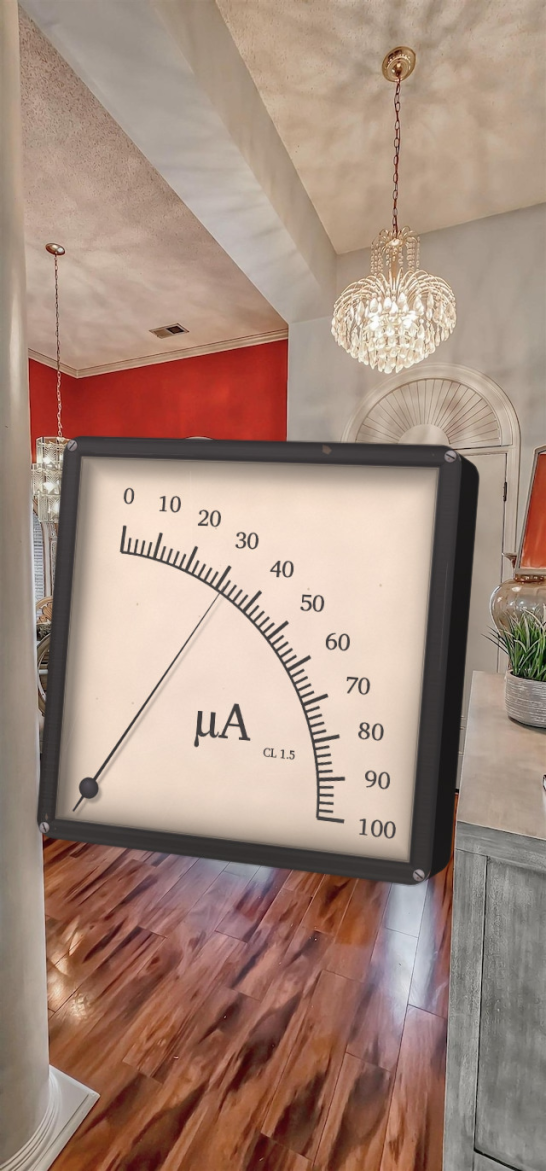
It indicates 32 µA
